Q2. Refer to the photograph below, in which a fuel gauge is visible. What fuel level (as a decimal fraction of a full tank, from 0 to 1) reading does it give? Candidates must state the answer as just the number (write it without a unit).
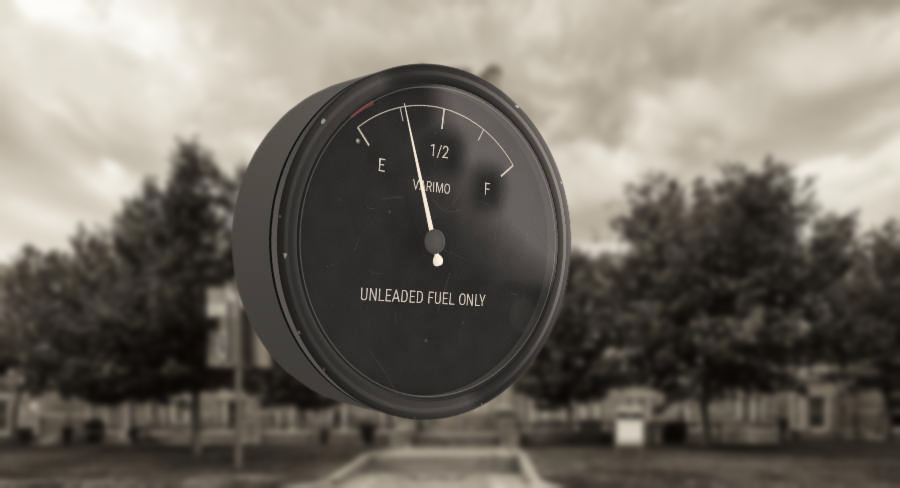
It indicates 0.25
